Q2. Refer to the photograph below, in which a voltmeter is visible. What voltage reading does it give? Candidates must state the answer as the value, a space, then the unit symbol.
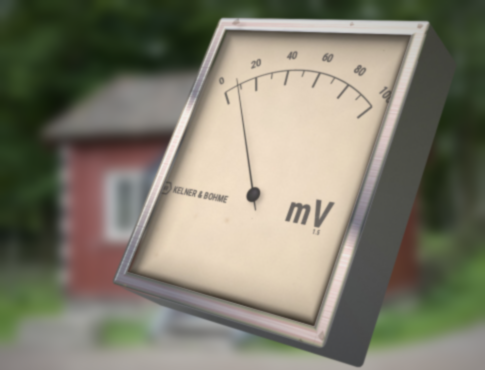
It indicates 10 mV
